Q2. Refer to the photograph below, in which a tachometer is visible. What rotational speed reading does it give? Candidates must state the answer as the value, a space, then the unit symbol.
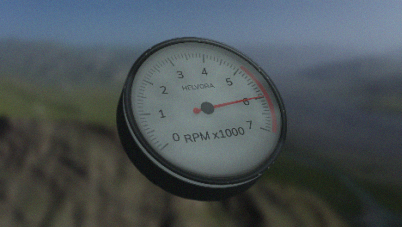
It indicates 6000 rpm
